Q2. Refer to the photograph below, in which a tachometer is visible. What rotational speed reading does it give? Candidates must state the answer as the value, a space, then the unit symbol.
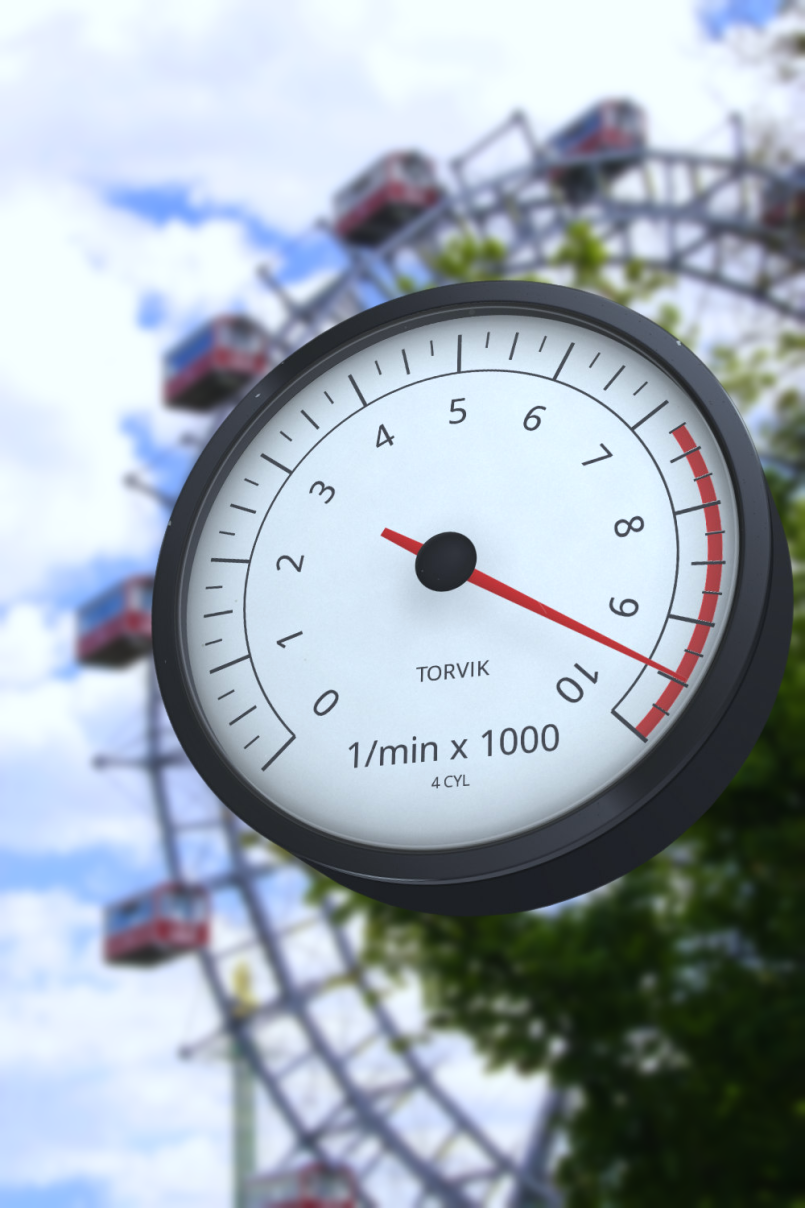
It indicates 9500 rpm
